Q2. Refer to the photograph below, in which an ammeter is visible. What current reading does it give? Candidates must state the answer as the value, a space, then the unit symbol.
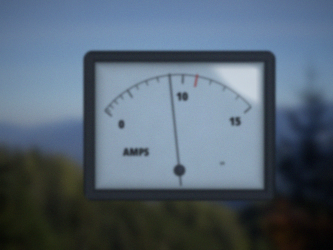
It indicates 9 A
